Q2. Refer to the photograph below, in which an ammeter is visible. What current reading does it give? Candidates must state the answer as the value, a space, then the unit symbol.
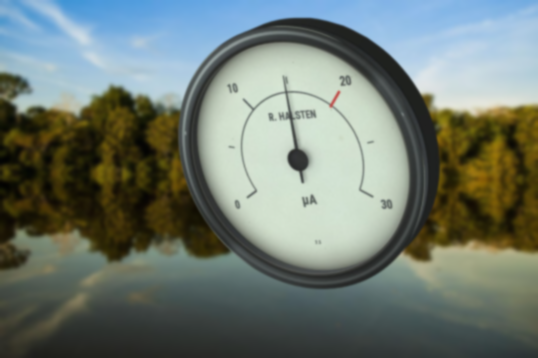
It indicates 15 µA
